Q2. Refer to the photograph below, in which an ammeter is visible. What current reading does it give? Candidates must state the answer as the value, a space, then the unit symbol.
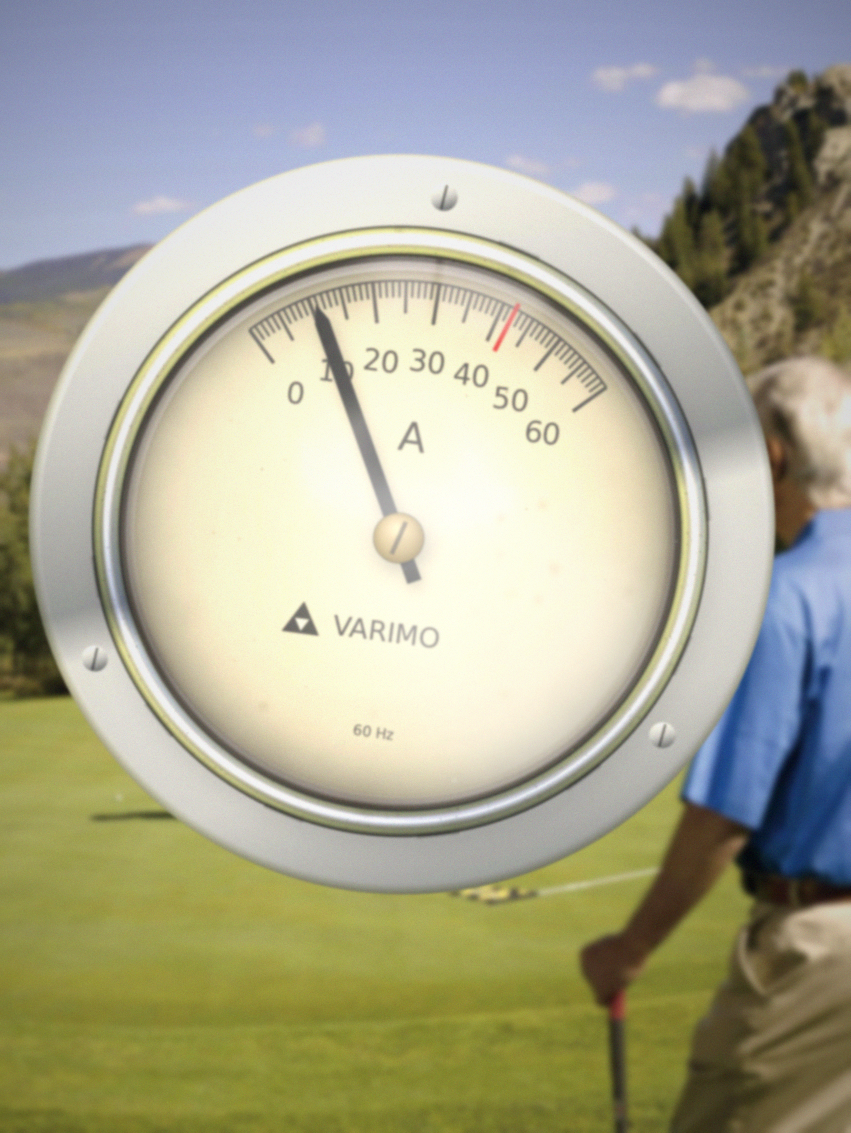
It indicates 11 A
